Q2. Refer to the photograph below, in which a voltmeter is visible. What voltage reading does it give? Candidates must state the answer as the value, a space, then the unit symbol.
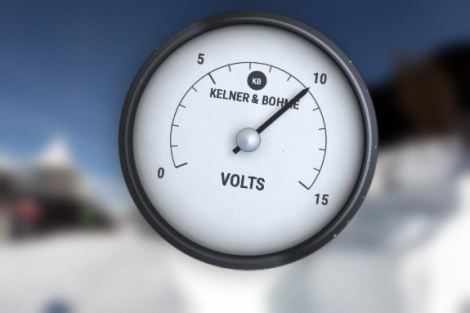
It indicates 10 V
